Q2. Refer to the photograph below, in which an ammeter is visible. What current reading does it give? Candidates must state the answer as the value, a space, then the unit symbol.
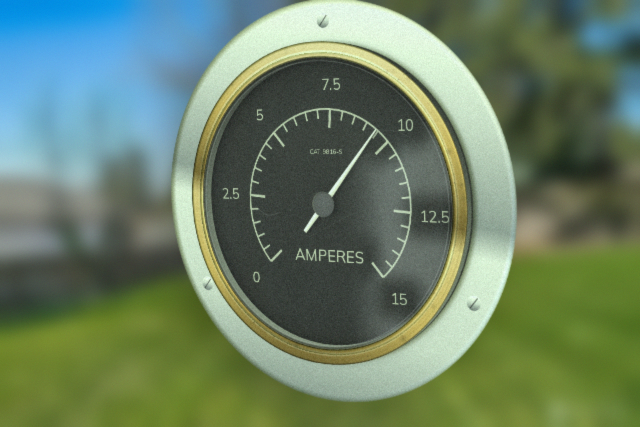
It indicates 9.5 A
